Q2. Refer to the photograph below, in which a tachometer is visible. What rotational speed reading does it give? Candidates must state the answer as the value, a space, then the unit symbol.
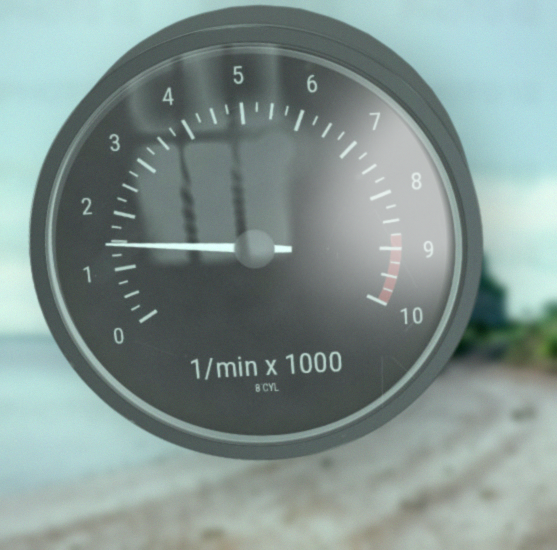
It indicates 1500 rpm
